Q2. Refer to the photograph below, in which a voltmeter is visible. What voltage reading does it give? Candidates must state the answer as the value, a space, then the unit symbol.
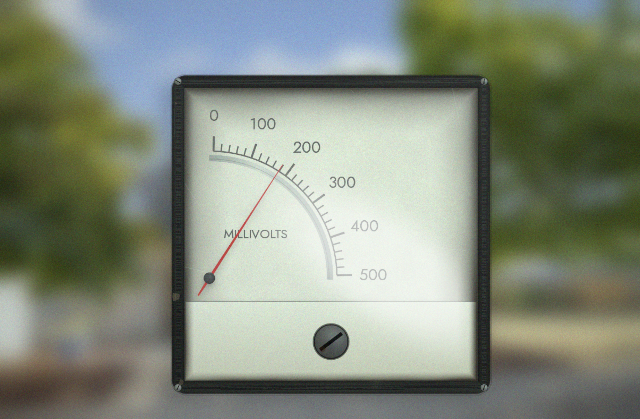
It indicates 180 mV
